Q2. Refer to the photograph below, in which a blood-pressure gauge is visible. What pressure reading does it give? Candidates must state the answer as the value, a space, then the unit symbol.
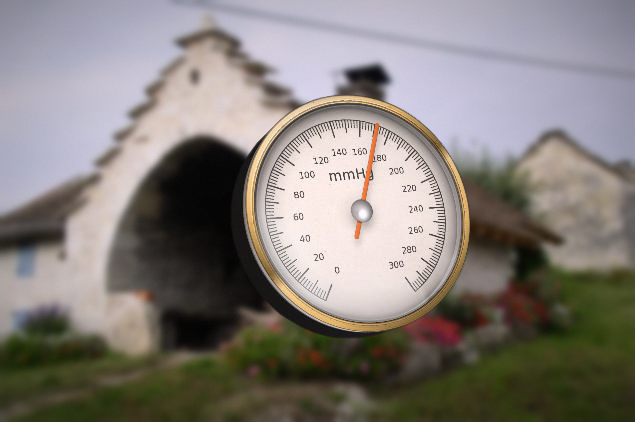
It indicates 170 mmHg
